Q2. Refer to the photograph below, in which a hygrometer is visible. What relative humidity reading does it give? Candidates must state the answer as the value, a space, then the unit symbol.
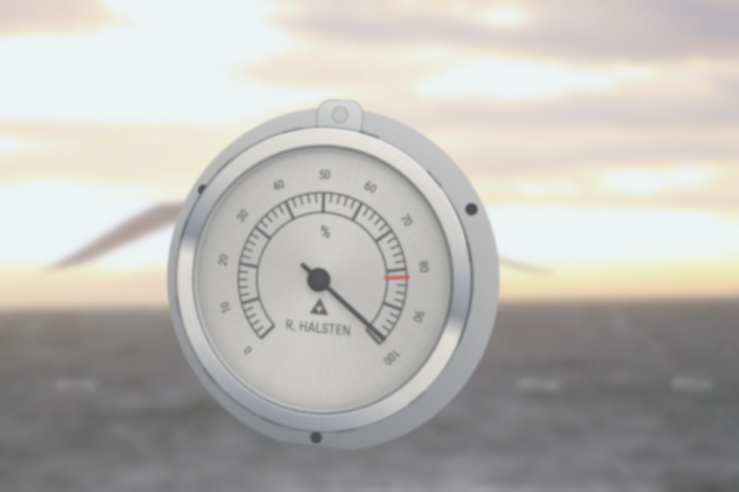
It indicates 98 %
